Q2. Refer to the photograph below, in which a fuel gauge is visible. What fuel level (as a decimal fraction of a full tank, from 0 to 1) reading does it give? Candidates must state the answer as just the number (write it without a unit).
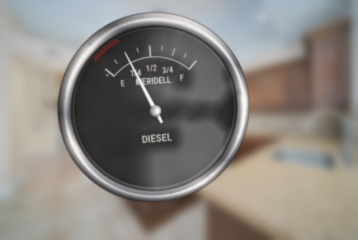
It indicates 0.25
